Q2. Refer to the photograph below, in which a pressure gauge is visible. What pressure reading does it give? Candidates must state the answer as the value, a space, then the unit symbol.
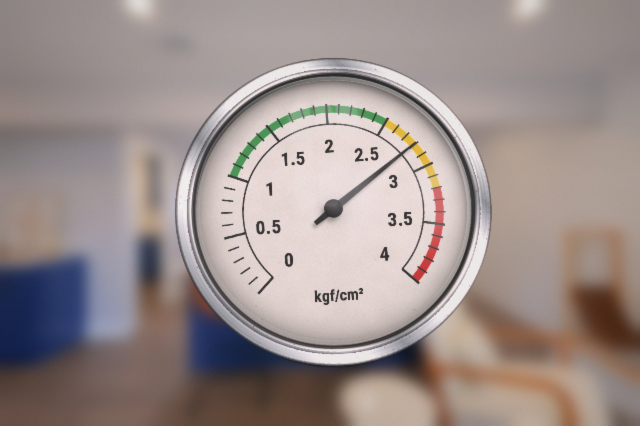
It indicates 2.8 kg/cm²
